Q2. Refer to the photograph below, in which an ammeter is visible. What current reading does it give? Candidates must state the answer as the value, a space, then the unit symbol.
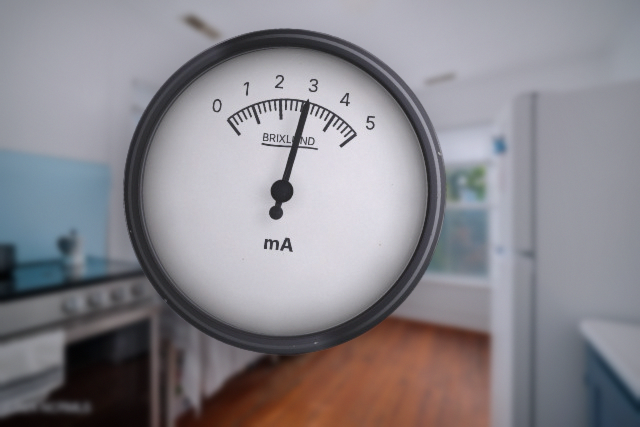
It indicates 3 mA
